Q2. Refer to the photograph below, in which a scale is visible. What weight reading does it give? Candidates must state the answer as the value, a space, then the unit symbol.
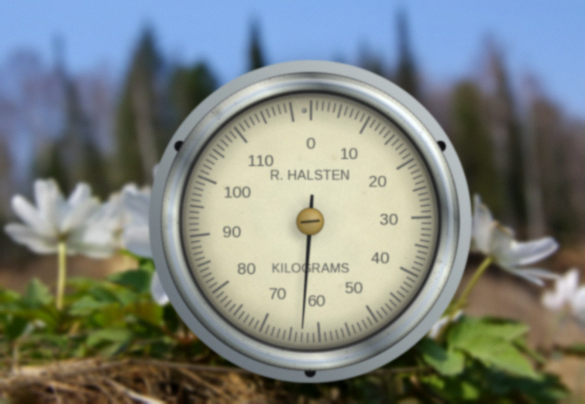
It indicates 63 kg
